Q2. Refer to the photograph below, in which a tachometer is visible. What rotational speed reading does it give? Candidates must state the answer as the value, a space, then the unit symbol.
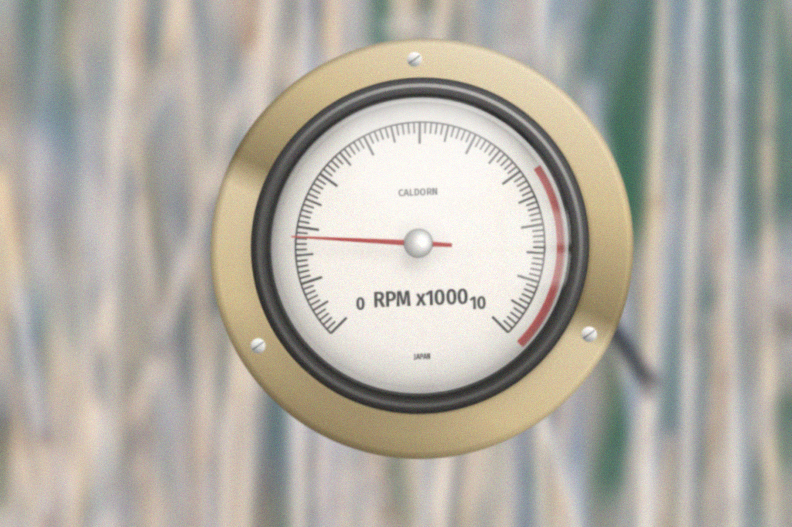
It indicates 1800 rpm
